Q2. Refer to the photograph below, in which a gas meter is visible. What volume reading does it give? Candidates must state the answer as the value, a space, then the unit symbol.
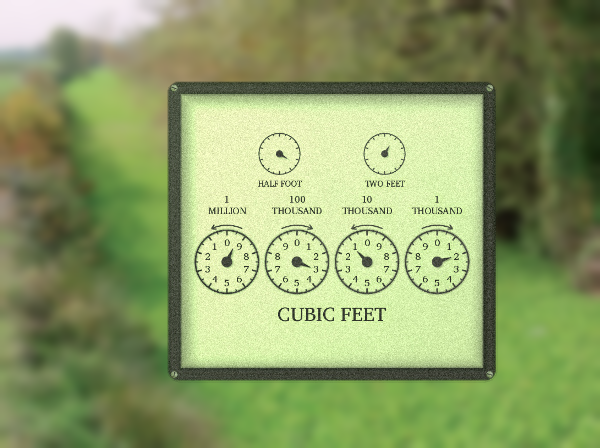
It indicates 931200 ft³
